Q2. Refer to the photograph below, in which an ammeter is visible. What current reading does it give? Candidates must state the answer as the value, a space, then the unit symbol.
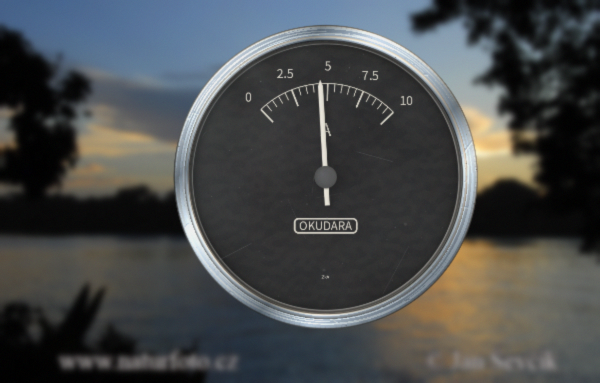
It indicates 4.5 A
